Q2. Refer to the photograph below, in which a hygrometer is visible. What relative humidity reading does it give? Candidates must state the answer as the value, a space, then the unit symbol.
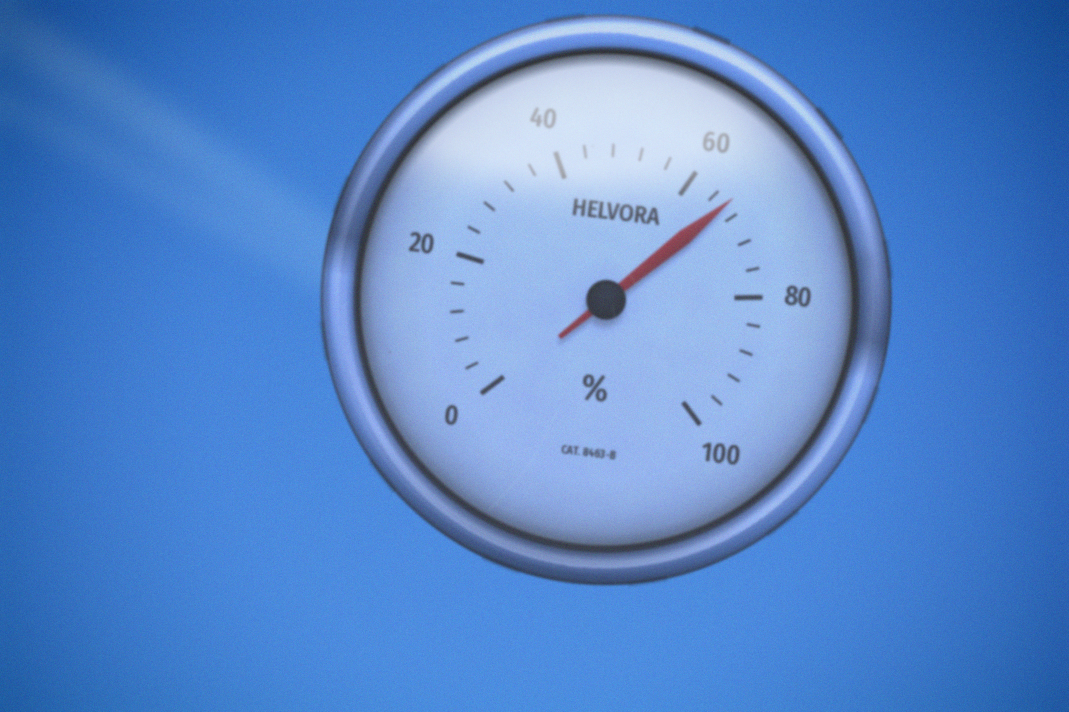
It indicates 66 %
